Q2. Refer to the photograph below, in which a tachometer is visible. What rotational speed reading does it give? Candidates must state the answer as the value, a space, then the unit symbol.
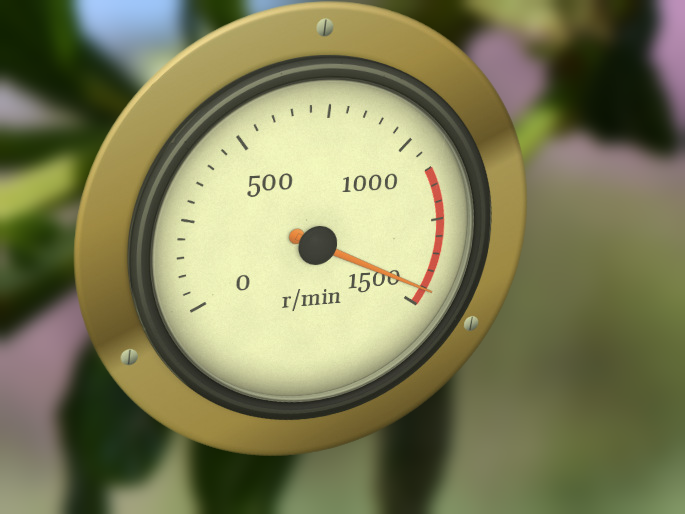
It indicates 1450 rpm
